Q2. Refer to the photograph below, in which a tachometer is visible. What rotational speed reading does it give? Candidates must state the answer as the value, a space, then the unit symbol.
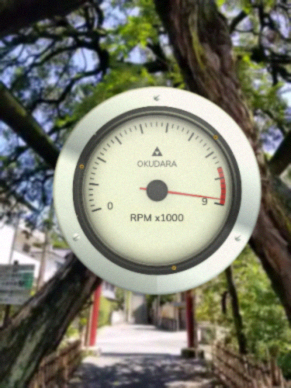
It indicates 8800 rpm
